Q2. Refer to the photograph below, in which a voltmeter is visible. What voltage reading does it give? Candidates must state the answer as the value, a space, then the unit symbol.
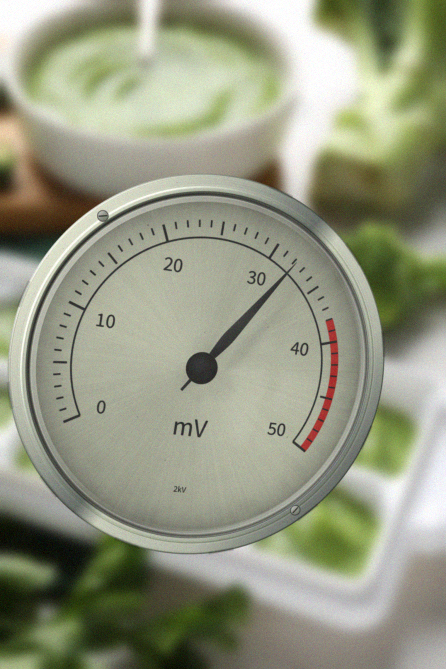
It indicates 32 mV
